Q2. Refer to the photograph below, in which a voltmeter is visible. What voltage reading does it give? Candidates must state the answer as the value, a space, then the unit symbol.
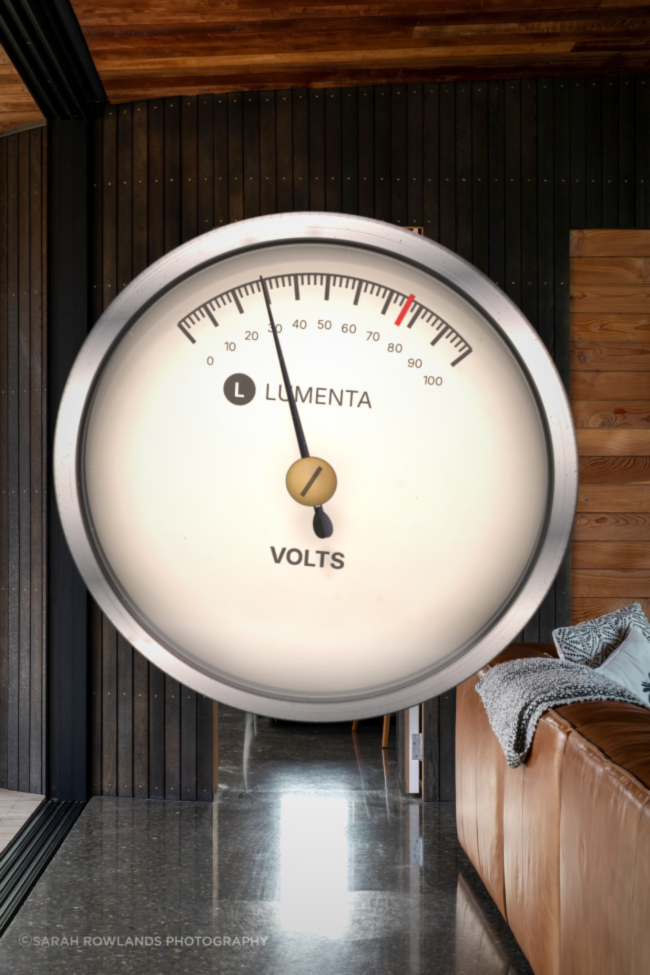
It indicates 30 V
